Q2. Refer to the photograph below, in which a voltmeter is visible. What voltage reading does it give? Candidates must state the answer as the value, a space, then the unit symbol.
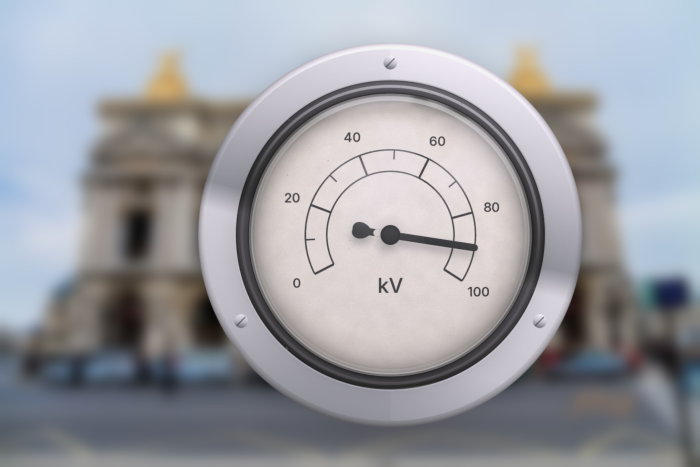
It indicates 90 kV
